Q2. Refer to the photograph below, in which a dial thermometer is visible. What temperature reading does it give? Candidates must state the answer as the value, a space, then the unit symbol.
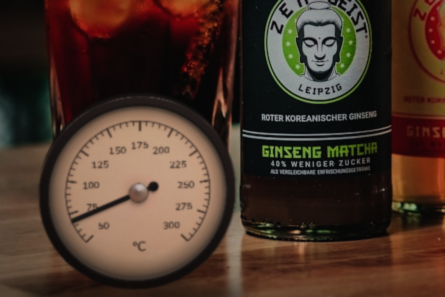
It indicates 70 °C
